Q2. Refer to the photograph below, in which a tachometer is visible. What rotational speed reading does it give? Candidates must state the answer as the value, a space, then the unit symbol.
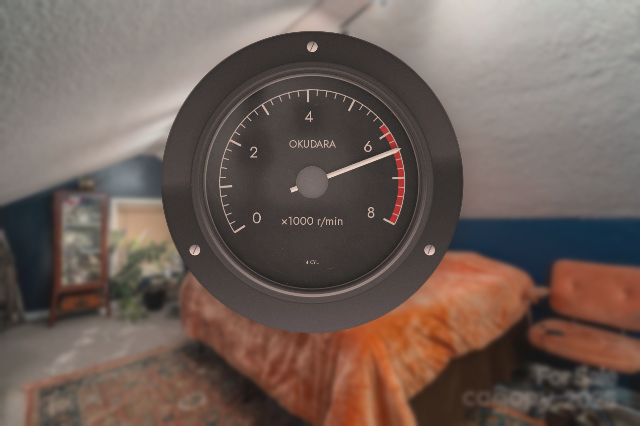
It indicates 6400 rpm
